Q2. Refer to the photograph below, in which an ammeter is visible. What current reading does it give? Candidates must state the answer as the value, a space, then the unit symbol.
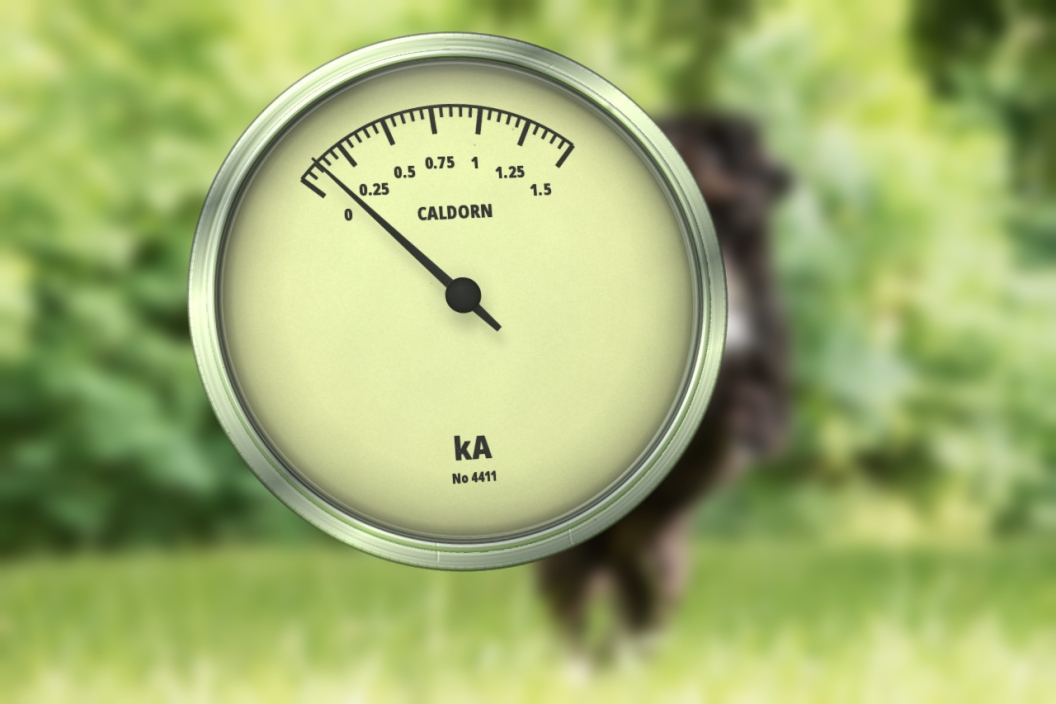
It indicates 0.1 kA
